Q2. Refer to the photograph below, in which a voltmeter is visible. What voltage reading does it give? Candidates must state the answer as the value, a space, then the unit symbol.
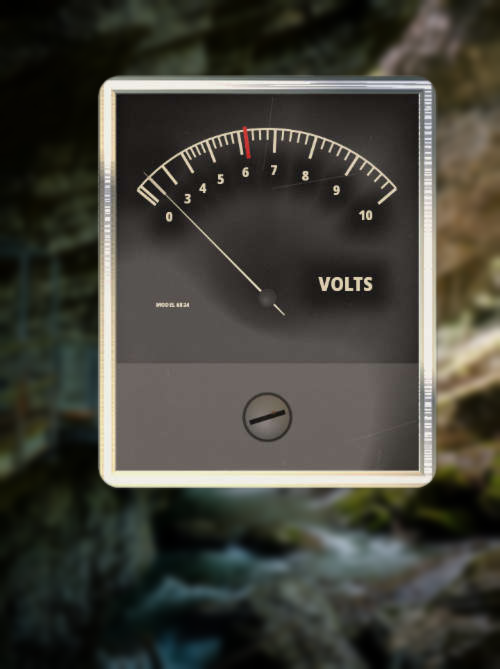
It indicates 2 V
